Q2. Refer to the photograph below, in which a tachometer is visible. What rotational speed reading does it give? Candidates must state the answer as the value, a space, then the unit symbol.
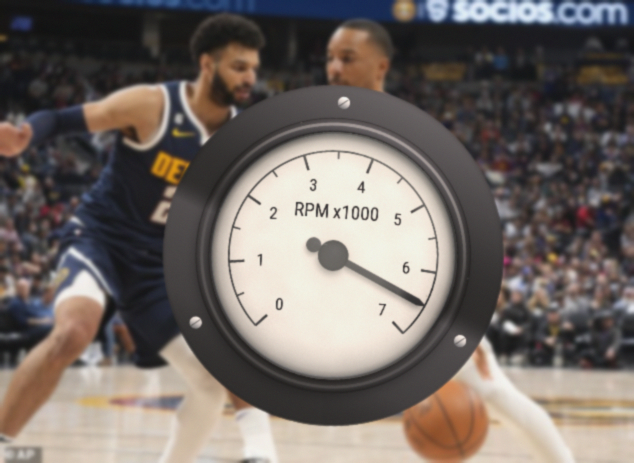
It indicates 6500 rpm
